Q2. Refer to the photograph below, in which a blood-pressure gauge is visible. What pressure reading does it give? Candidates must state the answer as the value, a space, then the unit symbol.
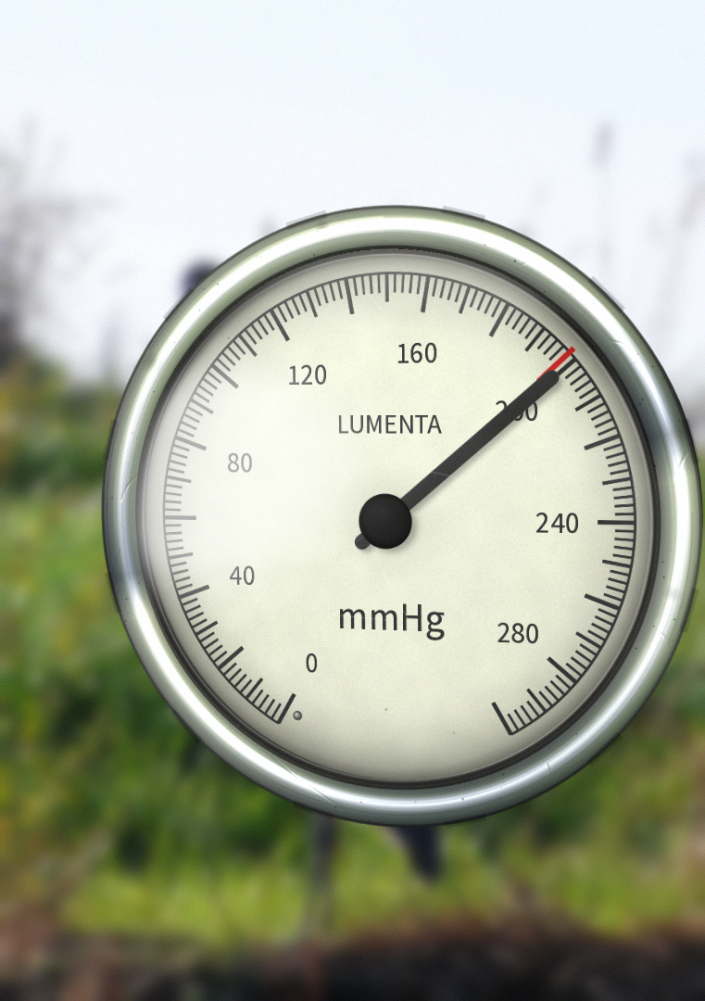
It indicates 200 mmHg
